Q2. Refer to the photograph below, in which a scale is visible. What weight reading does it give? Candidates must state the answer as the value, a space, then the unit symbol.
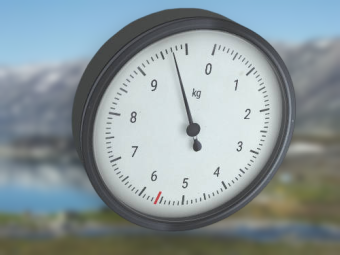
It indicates 9.7 kg
